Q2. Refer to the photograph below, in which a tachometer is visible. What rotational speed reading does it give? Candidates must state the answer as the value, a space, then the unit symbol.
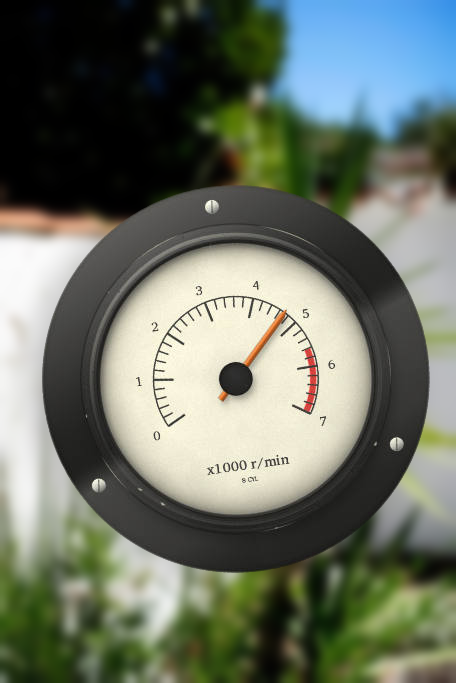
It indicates 4700 rpm
